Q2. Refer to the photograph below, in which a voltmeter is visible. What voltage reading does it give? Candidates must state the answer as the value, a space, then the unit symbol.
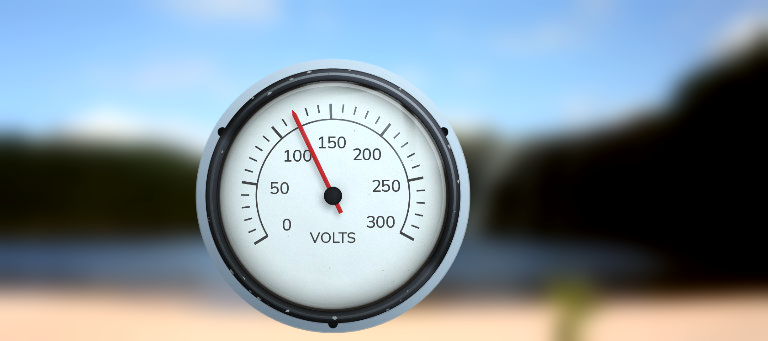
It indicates 120 V
